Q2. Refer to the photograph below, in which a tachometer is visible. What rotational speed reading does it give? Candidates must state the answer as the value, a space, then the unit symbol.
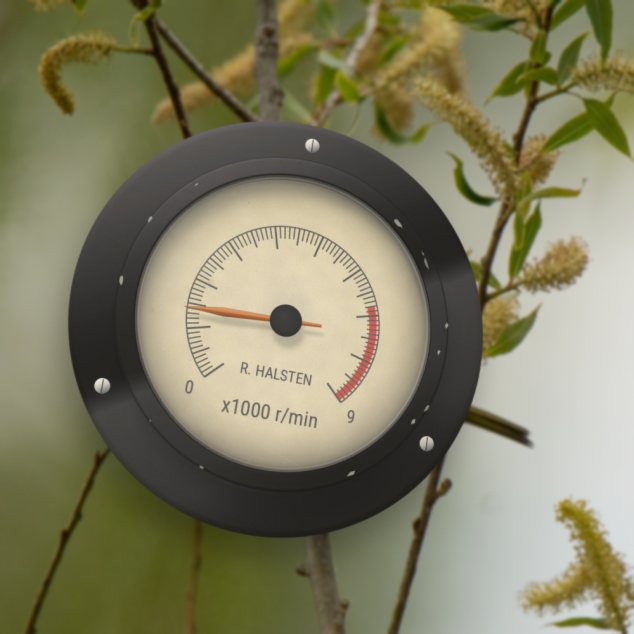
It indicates 1400 rpm
